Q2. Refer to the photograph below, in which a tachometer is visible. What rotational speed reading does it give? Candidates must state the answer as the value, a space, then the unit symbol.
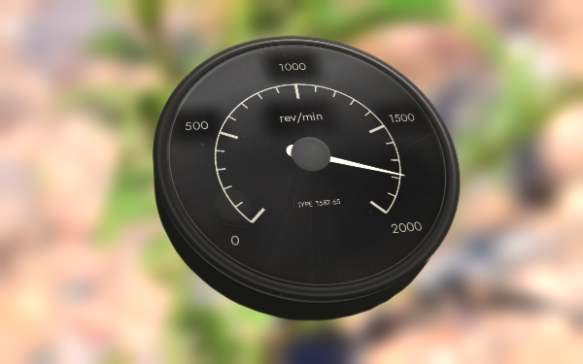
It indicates 1800 rpm
